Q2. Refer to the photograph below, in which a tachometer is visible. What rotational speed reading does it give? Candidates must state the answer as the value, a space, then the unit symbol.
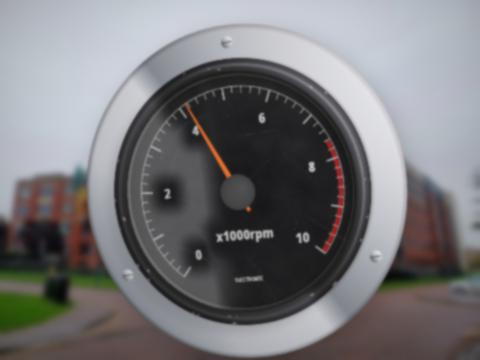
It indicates 4200 rpm
